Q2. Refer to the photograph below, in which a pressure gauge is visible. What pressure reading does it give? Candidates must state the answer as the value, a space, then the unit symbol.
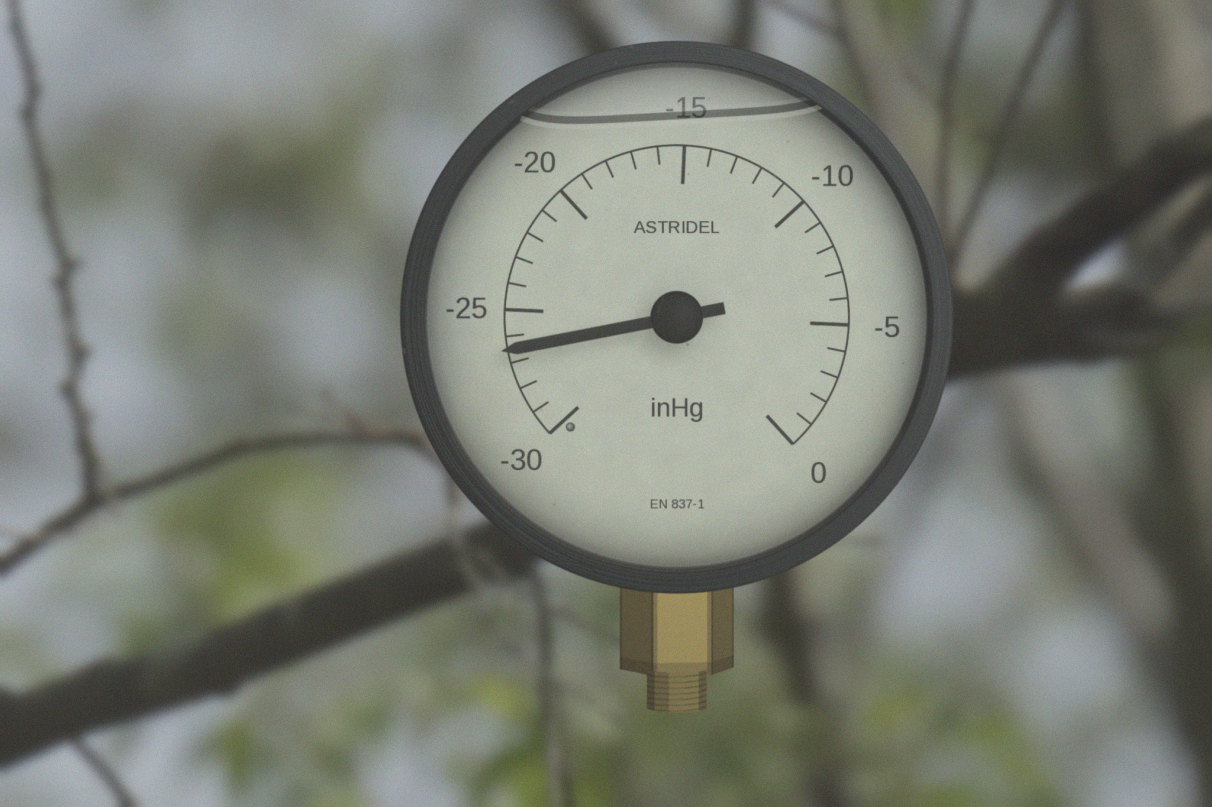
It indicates -26.5 inHg
